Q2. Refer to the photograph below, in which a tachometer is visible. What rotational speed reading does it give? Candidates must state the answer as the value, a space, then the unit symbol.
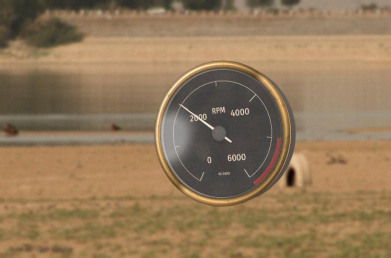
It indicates 2000 rpm
